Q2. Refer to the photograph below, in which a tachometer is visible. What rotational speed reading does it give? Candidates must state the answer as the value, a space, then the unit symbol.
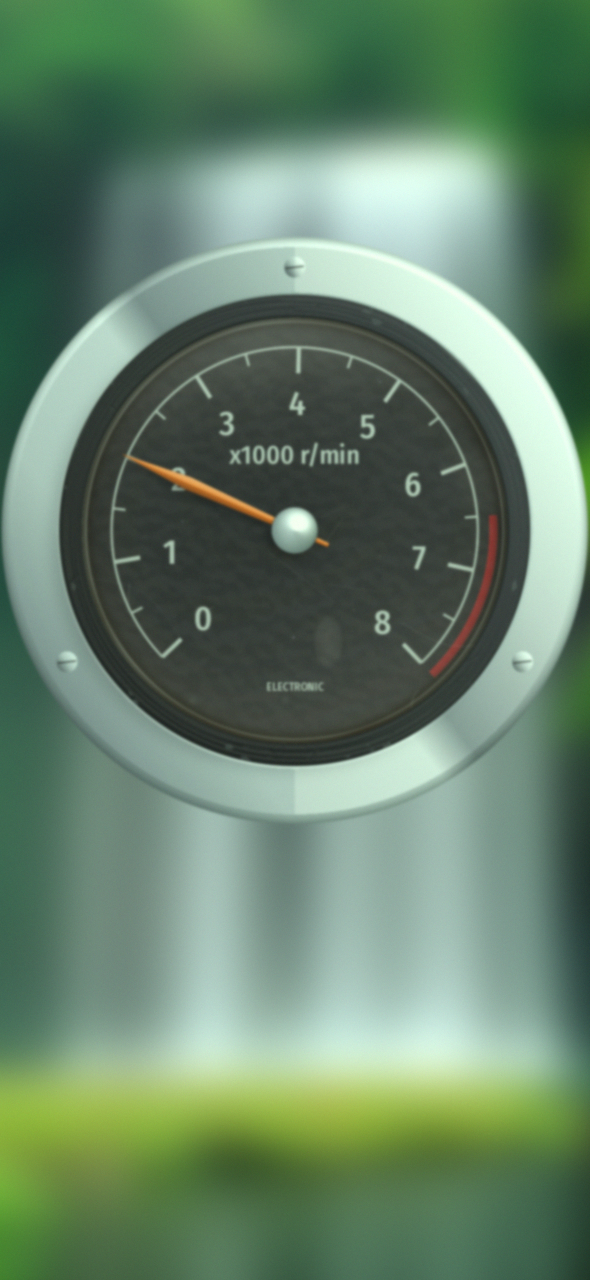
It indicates 2000 rpm
